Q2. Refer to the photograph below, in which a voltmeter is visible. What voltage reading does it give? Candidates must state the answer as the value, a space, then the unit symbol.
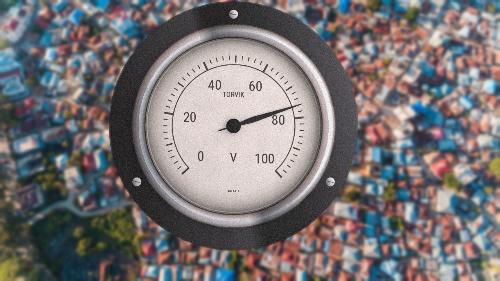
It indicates 76 V
